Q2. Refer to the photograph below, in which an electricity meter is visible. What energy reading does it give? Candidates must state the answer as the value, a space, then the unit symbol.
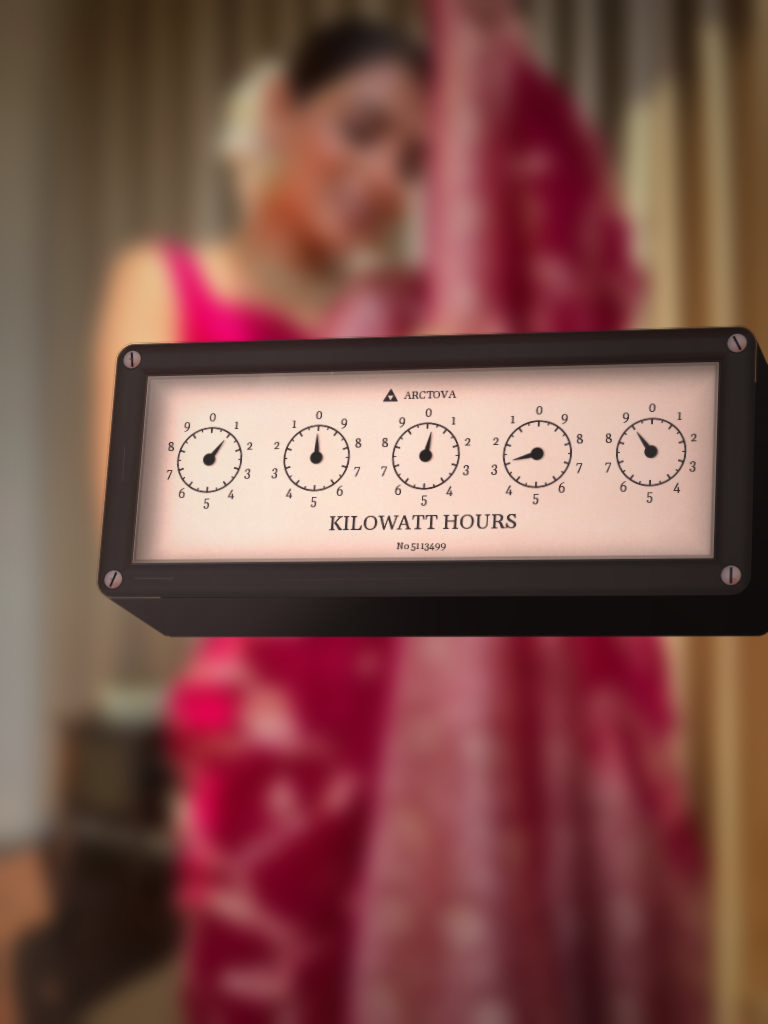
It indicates 10029 kWh
